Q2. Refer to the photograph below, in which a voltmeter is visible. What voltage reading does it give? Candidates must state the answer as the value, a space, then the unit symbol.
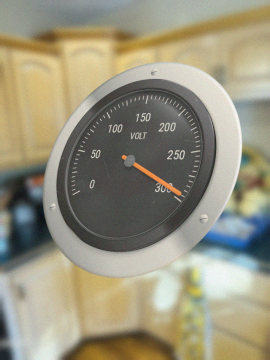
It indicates 295 V
